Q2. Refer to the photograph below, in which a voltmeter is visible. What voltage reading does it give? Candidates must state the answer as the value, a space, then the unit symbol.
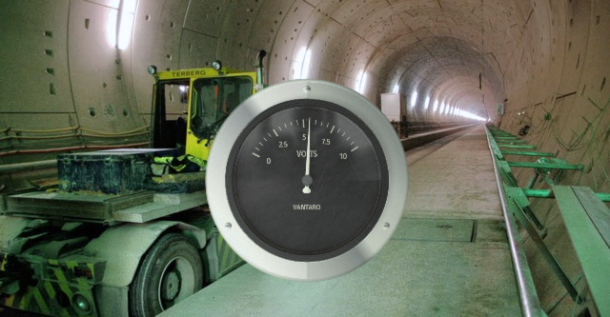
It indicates 5.5 V
